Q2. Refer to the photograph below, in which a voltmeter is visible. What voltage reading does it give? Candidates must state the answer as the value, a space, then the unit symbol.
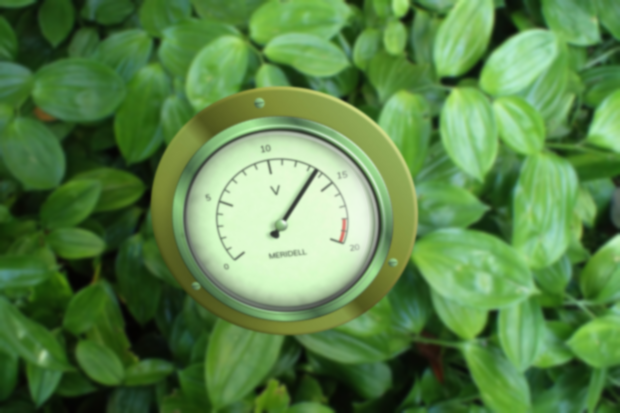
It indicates 13.5 V
